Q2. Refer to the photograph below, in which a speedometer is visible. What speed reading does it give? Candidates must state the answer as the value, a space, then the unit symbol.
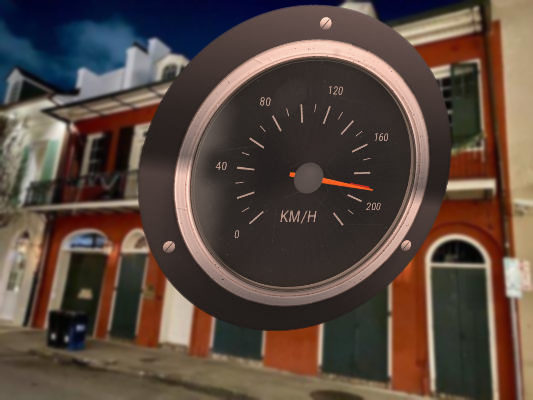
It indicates 190 km/h
